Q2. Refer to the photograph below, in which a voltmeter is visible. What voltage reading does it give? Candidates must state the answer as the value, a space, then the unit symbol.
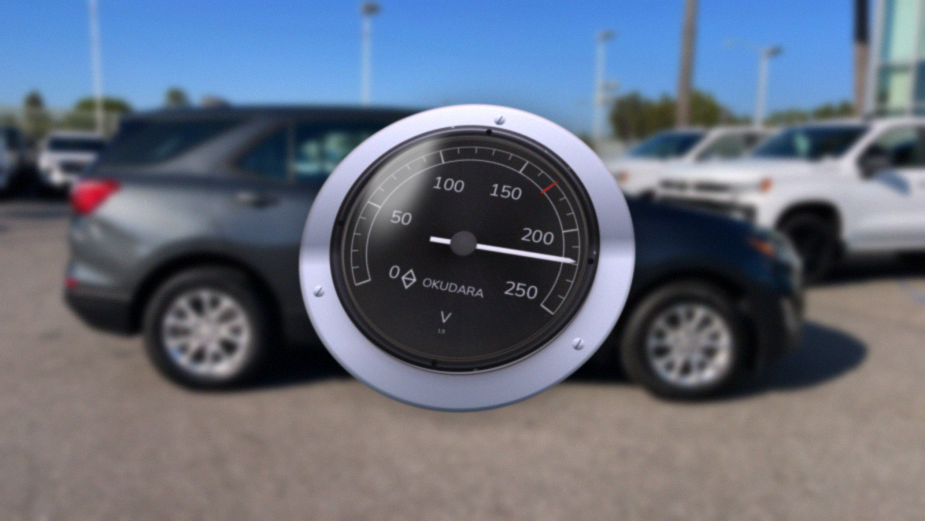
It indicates 220 V
